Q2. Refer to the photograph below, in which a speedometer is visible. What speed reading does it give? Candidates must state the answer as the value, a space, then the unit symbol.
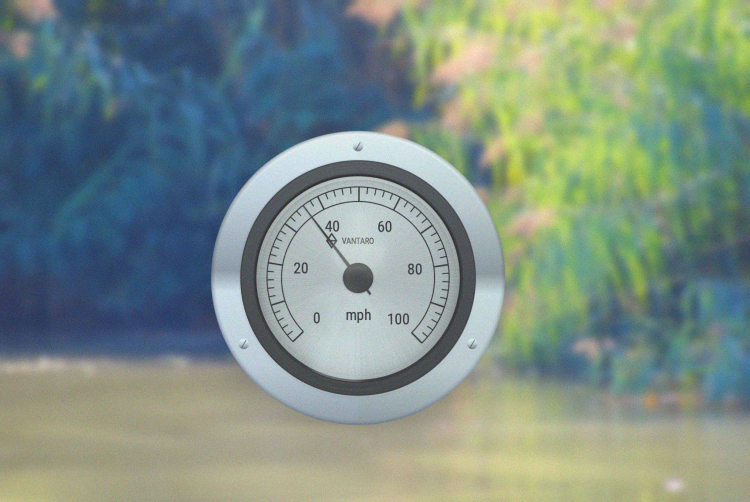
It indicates 36 mph
